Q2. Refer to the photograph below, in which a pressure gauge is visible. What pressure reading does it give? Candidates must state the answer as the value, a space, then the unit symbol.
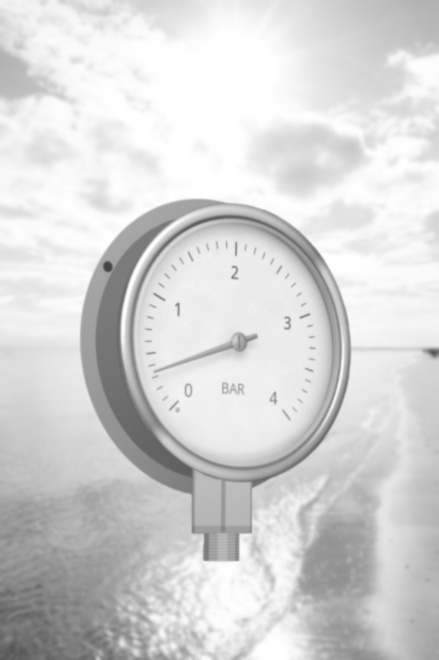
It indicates 0.35 bar
